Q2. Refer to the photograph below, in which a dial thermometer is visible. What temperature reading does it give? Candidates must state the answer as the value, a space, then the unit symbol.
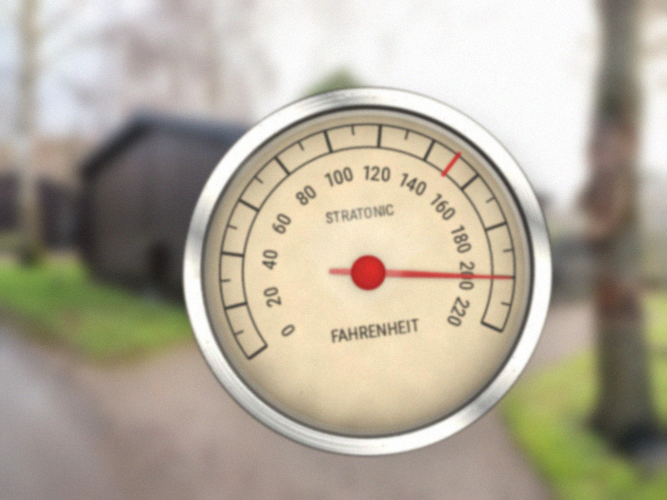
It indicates 200 °F
